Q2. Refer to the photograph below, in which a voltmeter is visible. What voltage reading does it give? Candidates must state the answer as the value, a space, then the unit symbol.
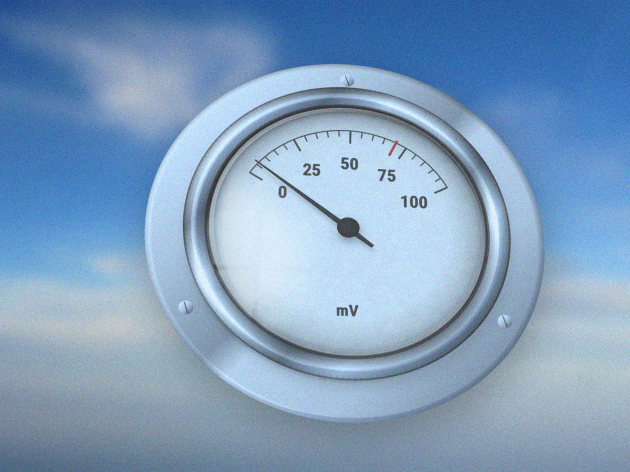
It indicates 5 mV
